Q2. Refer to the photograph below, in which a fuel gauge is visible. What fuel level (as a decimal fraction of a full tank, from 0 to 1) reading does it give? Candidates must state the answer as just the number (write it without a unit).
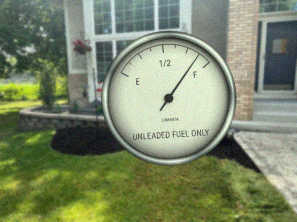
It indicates 0.875
